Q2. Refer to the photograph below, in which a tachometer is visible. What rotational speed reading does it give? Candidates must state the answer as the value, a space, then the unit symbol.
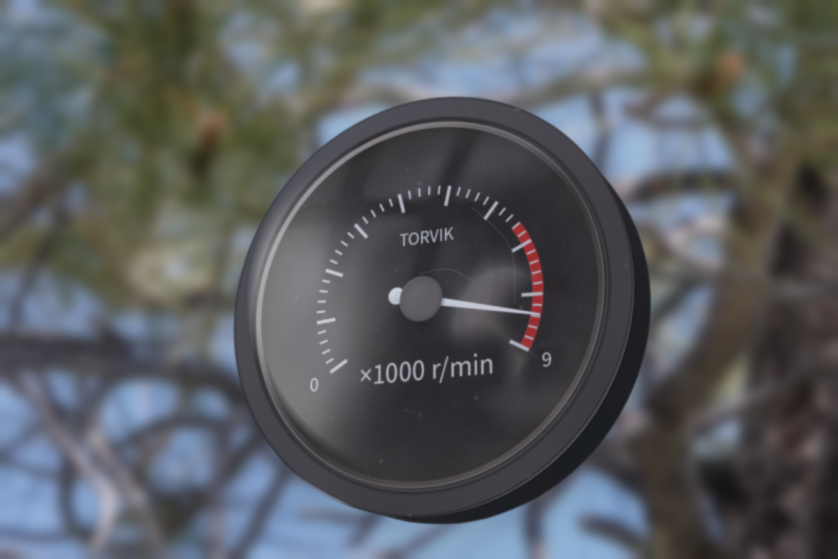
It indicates 8400 rpm
